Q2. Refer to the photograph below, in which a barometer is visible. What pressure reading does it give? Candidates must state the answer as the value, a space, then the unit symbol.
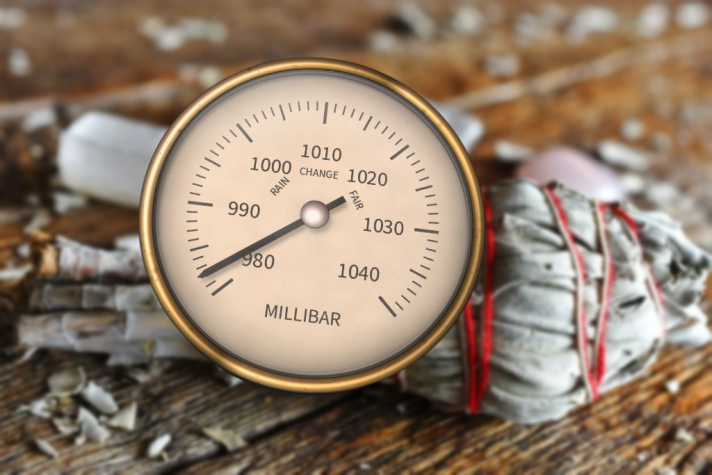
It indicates 982 mbar
